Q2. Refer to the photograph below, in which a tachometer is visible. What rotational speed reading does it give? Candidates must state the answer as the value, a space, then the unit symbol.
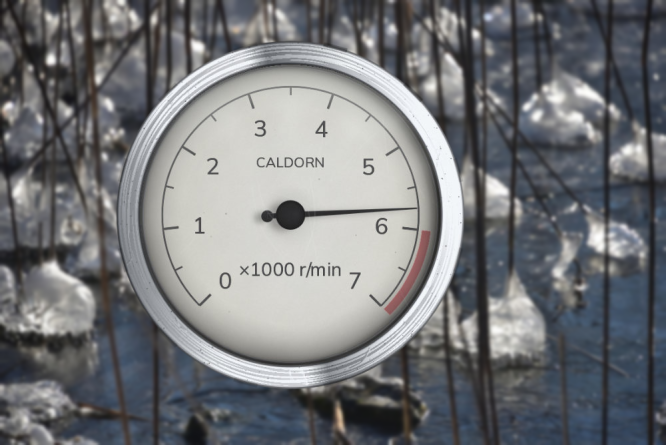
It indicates 5750 rpm
